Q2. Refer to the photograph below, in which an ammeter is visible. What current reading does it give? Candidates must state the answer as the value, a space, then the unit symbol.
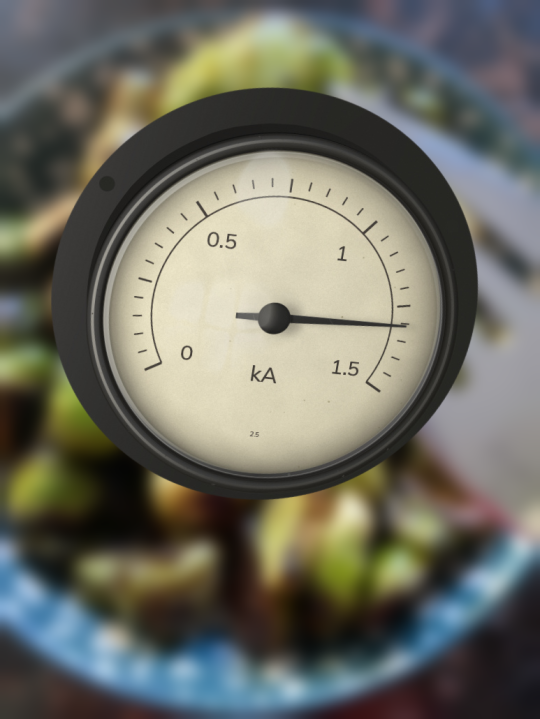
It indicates 1.3 kA
